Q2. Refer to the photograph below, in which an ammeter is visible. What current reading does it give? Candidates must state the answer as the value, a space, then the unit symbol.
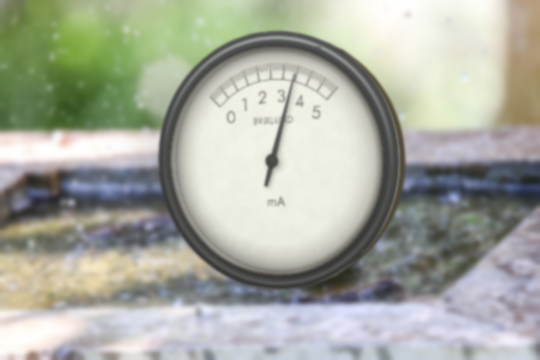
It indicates 3.5 mA
